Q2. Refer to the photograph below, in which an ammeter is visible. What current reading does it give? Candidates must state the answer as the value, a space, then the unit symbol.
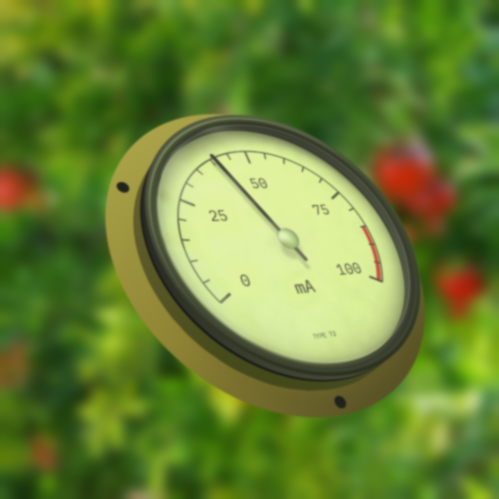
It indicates 40 mA
